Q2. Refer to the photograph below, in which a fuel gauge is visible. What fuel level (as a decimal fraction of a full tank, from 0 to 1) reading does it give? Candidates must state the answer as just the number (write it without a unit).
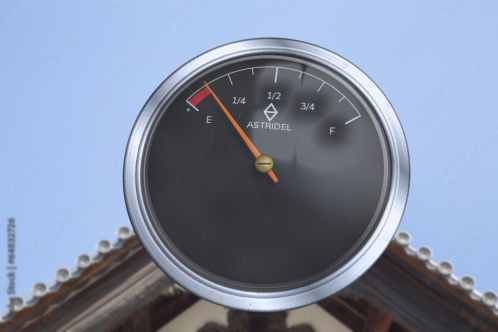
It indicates 0.125
